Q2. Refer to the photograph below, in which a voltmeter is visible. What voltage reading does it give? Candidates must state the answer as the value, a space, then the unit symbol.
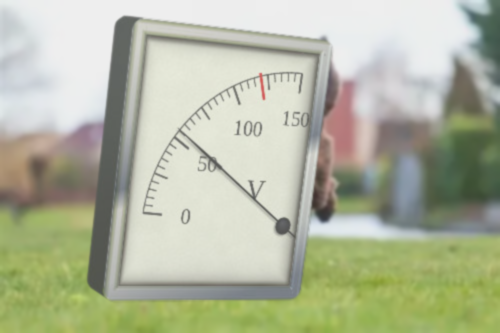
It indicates 55 V
